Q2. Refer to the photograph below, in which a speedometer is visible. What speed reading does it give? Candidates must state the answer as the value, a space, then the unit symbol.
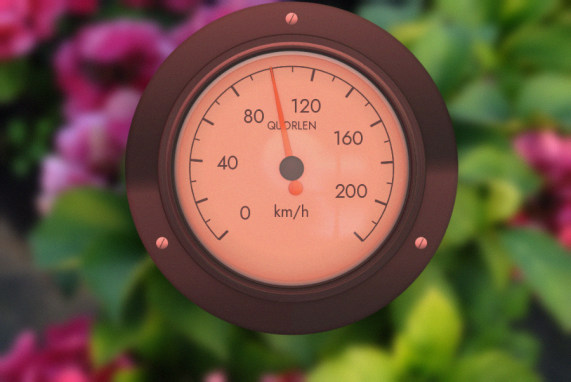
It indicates 100 km/h
